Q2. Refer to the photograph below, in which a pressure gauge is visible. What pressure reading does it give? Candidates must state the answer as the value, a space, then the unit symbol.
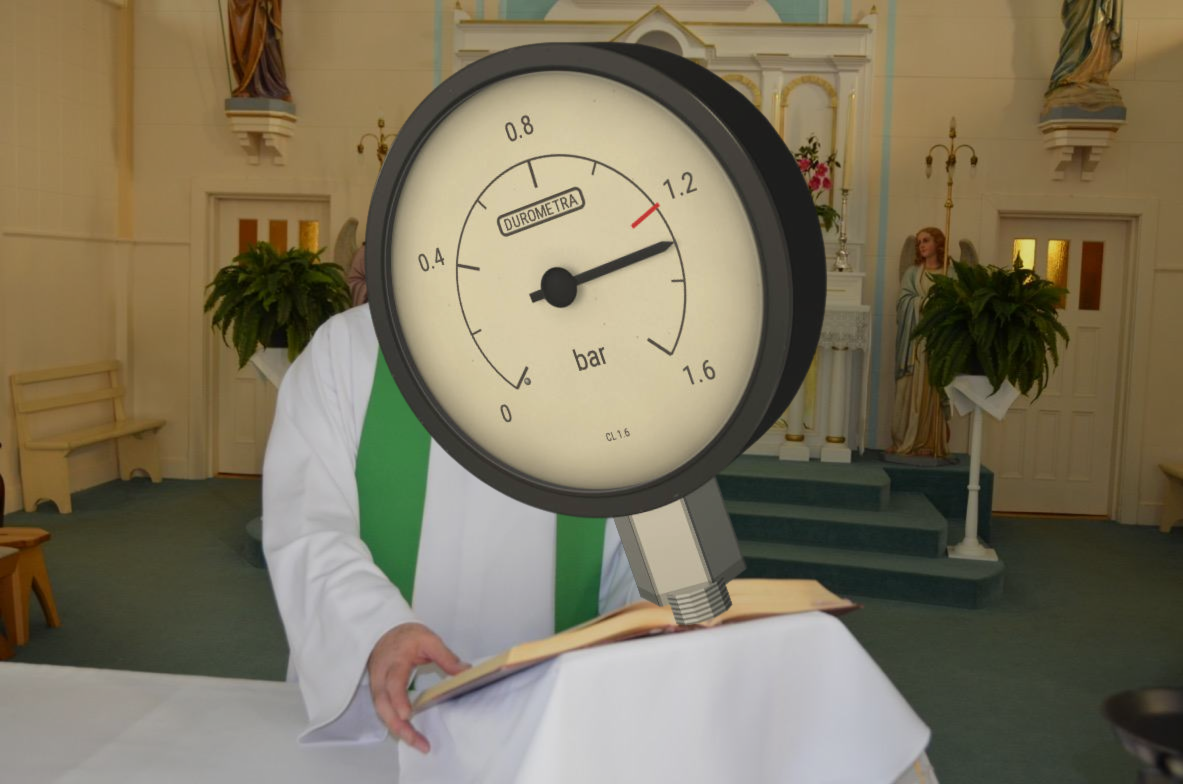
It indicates 1.3 bar
